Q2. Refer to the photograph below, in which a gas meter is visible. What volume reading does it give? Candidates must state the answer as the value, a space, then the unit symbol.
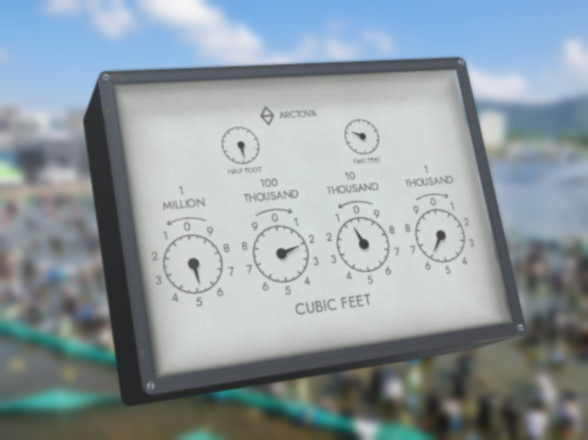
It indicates 520600 ft³
